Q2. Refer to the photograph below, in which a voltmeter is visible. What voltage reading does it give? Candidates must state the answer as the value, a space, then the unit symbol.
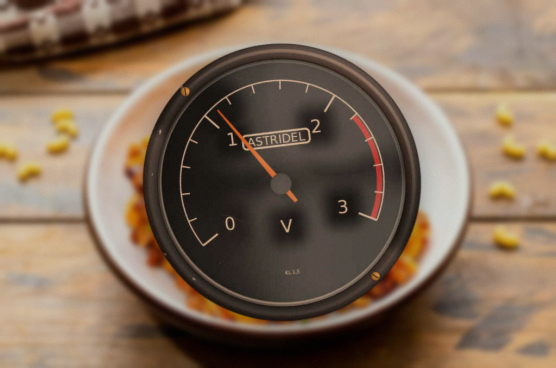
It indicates 1.1 V
